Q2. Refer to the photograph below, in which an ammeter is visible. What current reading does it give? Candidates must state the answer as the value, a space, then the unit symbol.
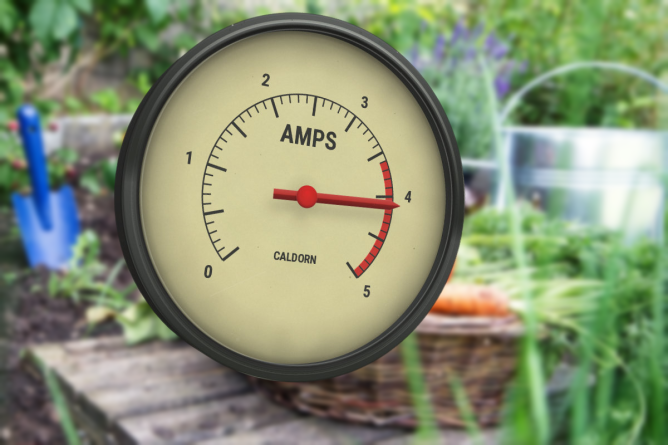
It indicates 4.1 A
